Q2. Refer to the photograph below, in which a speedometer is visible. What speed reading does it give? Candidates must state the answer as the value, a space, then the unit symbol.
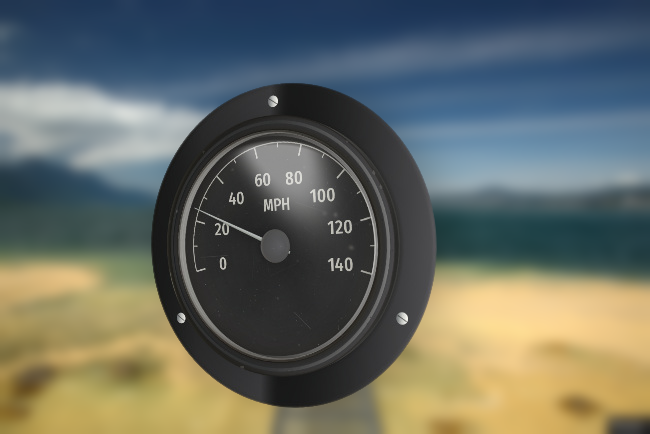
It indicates 25 mph
